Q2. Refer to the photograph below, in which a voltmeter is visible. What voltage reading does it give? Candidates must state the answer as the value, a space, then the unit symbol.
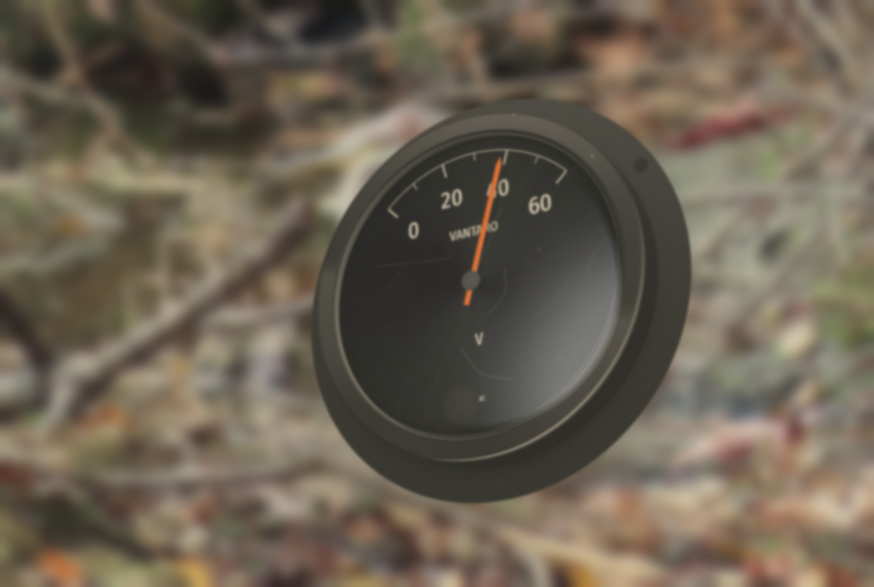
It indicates 40 V
